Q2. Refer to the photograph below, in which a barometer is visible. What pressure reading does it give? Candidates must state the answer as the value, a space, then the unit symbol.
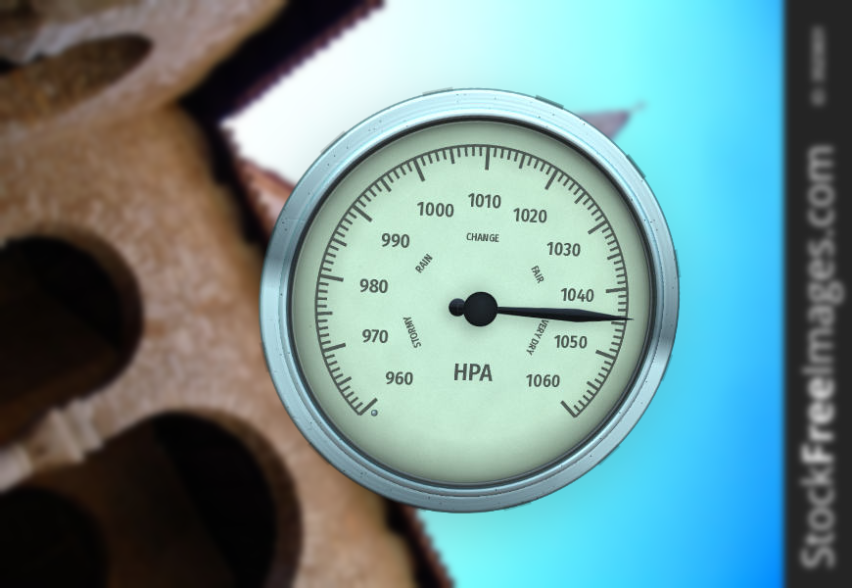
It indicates 1044 hPa
